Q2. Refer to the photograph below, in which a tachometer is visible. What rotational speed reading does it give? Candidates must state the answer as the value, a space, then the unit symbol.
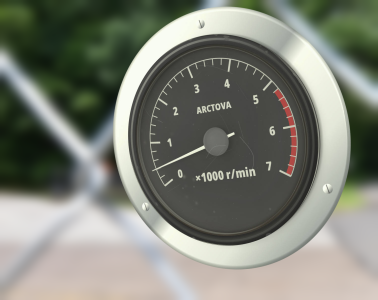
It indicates 400 rpm
